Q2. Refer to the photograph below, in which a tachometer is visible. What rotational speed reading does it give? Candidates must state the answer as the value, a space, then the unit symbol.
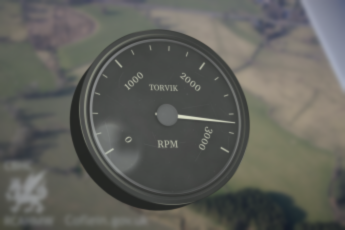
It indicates 2700 rpm
